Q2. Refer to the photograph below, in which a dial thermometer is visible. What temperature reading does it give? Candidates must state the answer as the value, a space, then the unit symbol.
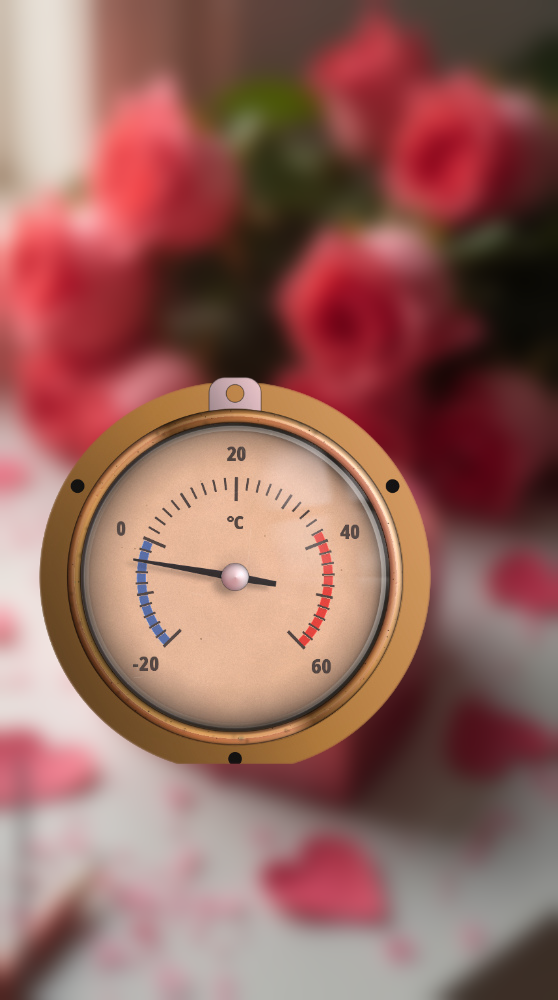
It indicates -4 °C
